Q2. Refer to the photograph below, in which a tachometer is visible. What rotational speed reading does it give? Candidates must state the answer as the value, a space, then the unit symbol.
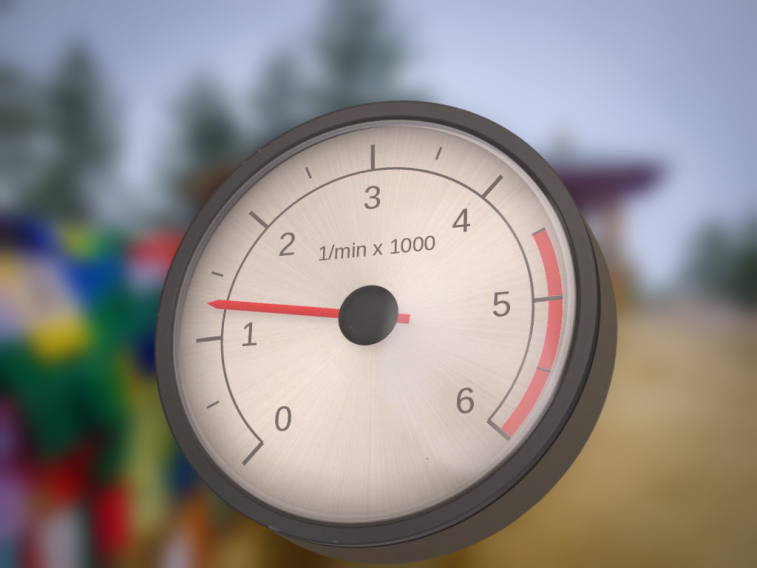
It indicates 1250 rpm
